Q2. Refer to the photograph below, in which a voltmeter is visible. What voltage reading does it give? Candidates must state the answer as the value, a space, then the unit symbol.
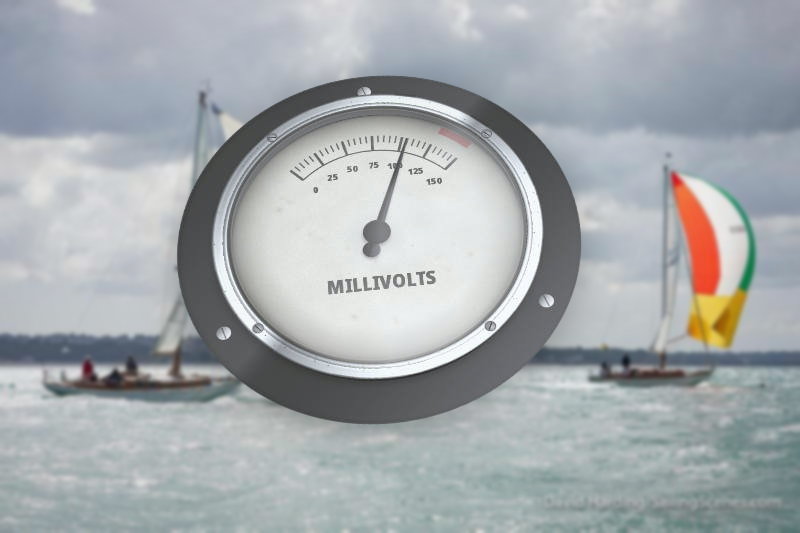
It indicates 105 mV
